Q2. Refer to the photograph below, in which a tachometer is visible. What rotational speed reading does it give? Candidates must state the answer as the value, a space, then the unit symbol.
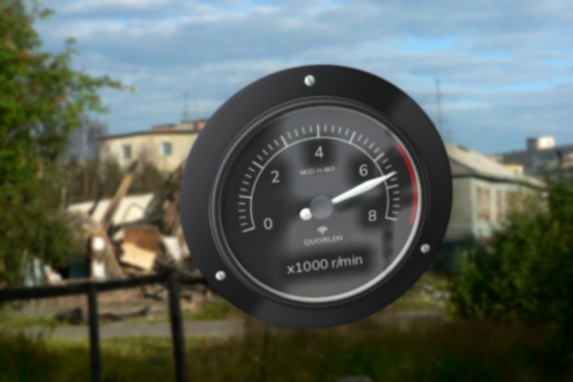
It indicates 6600 rpm
